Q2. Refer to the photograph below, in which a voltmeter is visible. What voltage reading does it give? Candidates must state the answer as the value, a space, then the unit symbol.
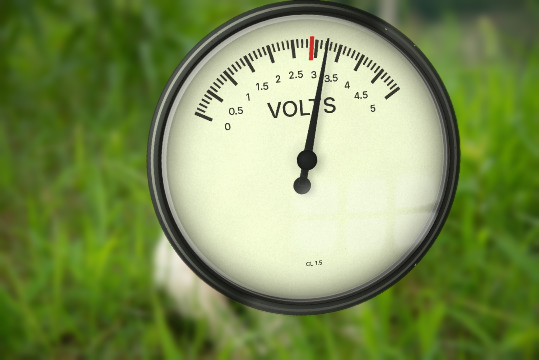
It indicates 3.2 V
